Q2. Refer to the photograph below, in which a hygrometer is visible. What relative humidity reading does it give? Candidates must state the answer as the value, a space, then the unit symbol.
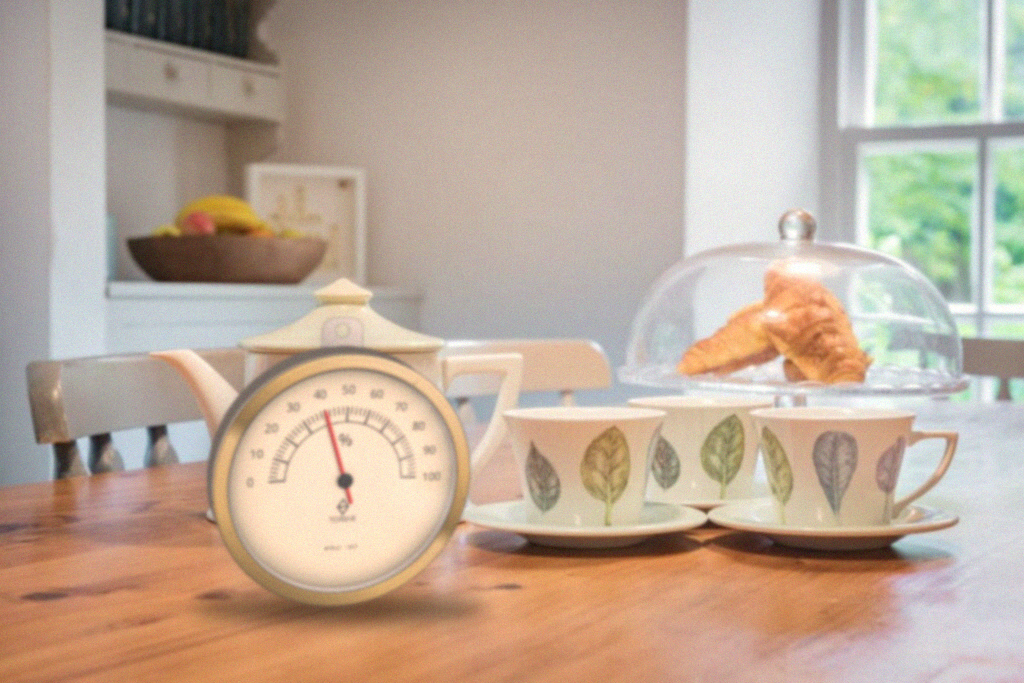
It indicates 40 %
